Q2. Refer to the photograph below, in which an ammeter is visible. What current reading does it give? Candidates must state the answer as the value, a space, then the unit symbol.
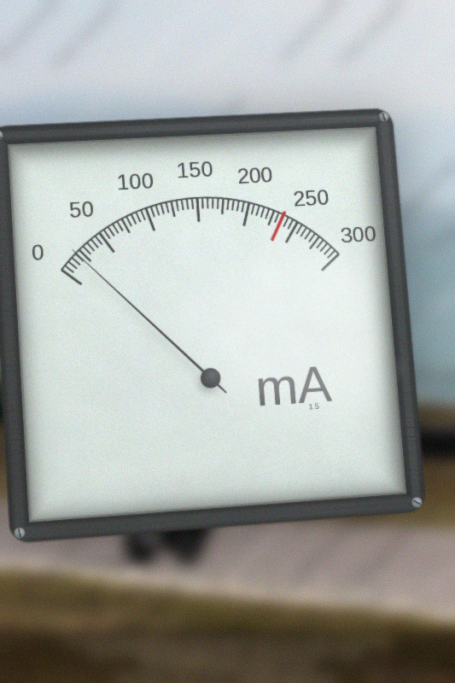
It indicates 20 mA
